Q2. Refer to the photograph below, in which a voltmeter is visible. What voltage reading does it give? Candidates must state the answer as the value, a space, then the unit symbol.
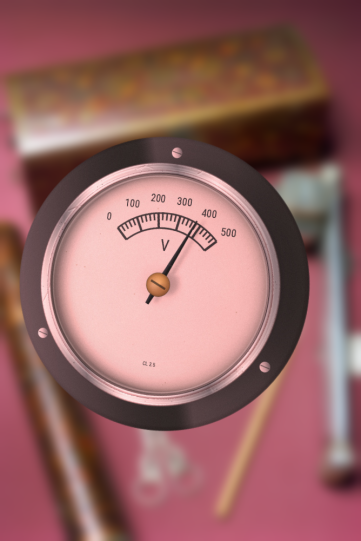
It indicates 380 V
